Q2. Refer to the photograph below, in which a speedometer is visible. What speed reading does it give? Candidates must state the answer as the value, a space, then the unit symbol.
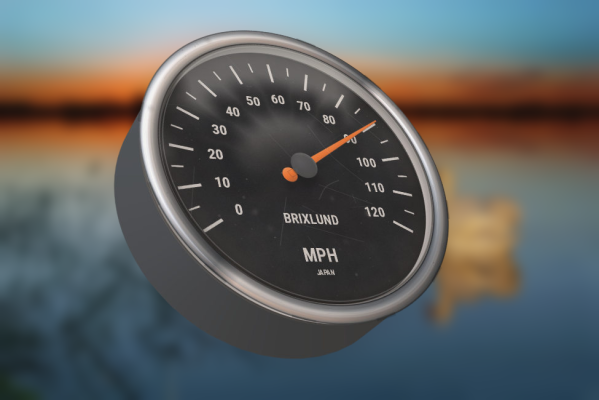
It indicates 90 mph
